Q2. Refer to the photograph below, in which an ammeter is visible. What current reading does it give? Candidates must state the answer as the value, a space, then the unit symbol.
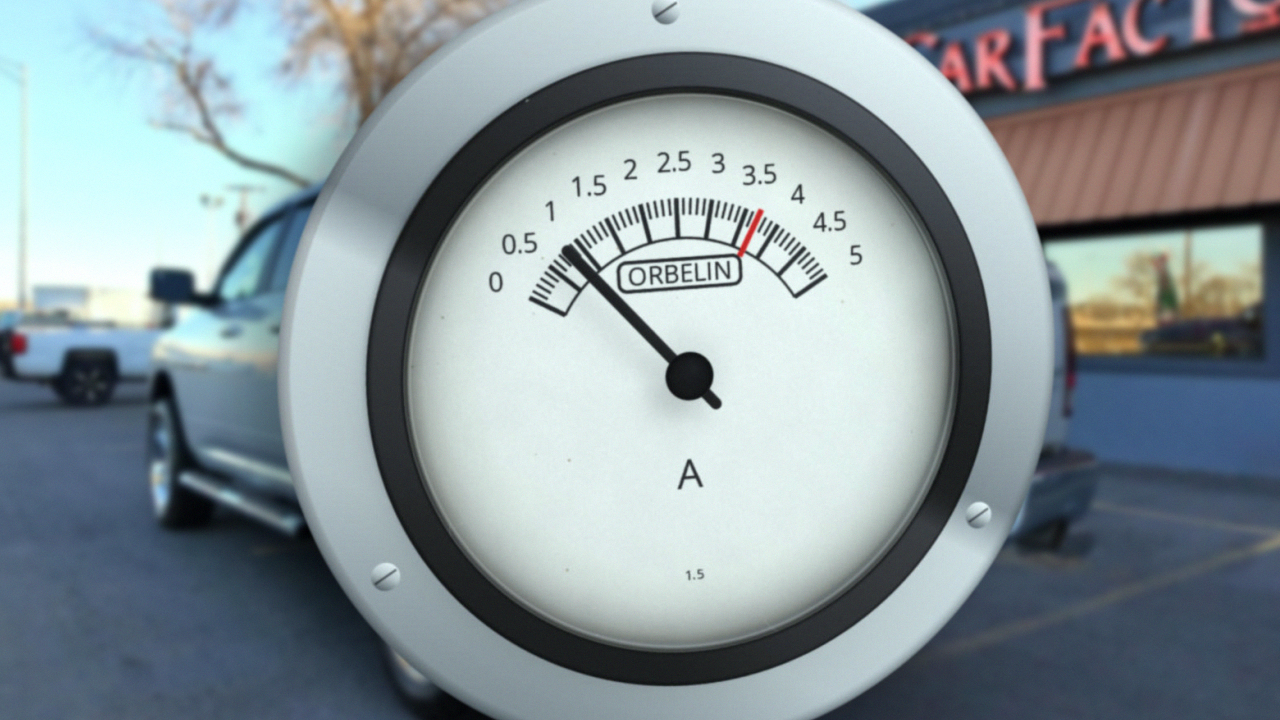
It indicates 0.8 A
